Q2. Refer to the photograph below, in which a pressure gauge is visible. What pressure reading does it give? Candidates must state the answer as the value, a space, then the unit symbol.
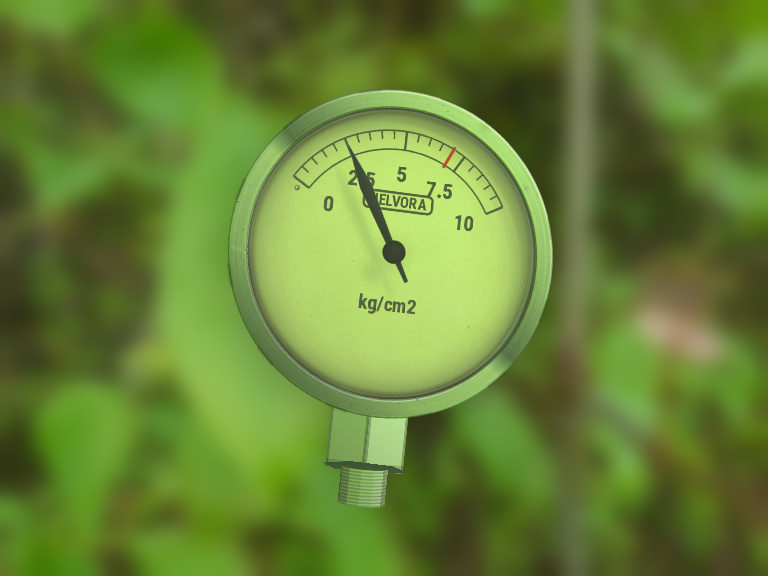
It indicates 2.5 kg/cm²
